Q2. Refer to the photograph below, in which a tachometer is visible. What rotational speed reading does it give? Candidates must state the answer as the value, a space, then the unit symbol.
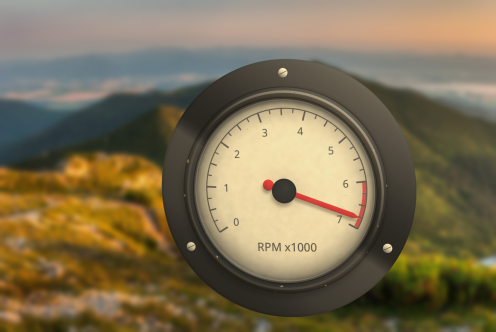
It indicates 6750 rpm
